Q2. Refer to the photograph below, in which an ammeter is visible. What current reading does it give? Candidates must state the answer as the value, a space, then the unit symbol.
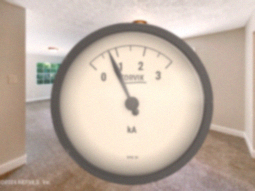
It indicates 0.75 kA
